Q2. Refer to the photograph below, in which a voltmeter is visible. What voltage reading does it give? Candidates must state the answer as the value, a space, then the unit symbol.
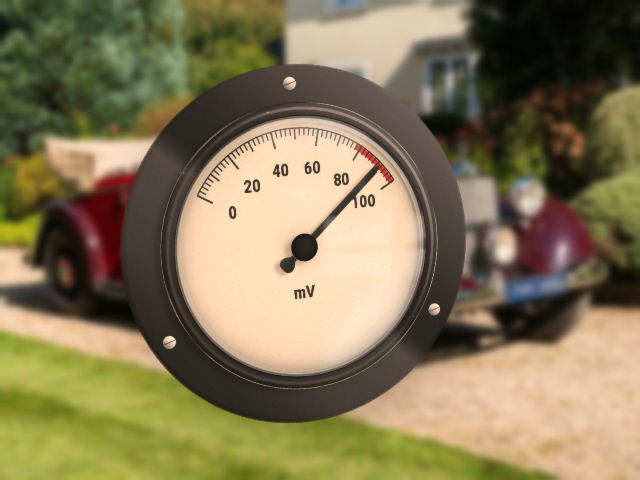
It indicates 90 mV
